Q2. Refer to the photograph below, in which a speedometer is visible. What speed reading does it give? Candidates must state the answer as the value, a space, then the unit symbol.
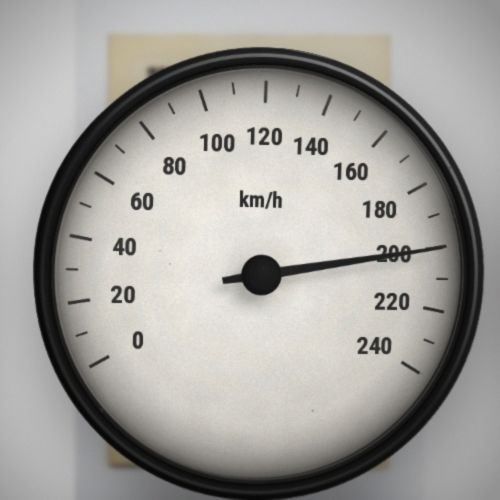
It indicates 200 km/h
